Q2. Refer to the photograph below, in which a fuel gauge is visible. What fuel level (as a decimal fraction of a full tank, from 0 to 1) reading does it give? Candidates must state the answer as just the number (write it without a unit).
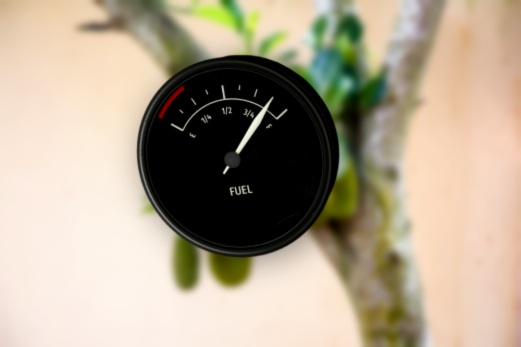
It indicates 0.875
